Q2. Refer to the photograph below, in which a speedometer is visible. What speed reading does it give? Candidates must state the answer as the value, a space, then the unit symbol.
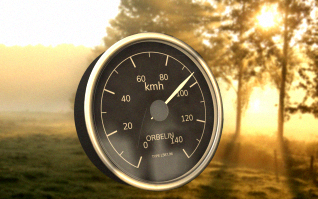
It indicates 95 km/h
